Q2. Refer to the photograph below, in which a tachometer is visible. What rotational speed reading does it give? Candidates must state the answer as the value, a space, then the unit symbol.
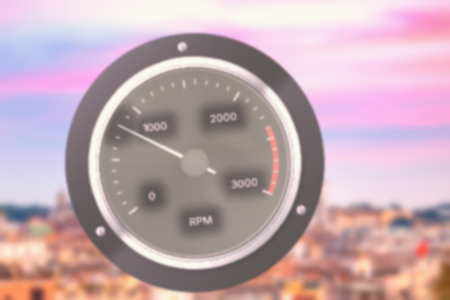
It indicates 800 rpm
